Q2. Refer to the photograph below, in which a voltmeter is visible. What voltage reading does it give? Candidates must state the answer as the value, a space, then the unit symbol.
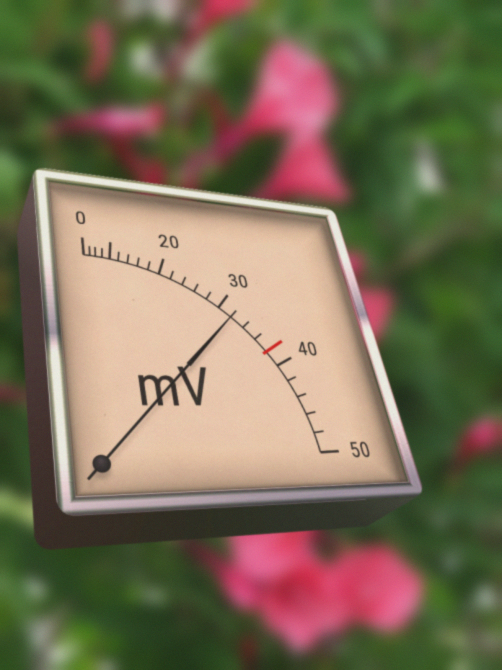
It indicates 32 mV
